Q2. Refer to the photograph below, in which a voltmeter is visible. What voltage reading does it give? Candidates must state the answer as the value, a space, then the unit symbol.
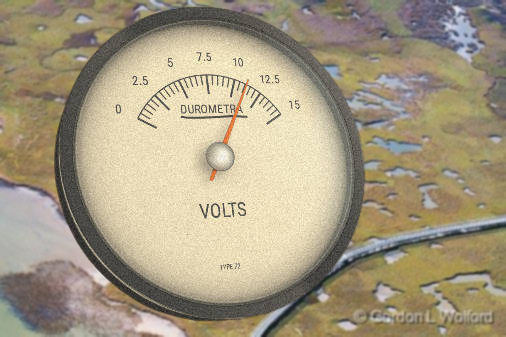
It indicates 11 V
